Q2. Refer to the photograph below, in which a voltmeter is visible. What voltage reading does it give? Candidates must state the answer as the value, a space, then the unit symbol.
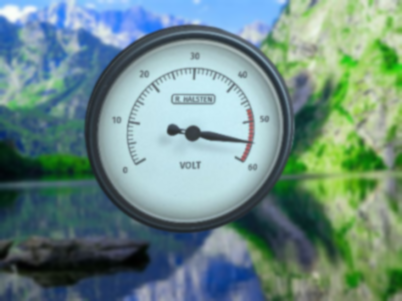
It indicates 55 V
